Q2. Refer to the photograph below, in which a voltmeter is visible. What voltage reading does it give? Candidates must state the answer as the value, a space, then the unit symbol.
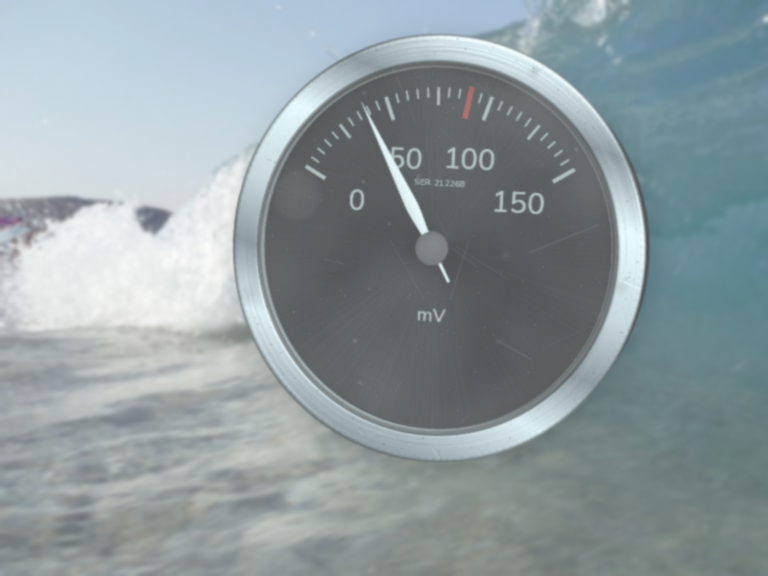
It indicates 40 mV
